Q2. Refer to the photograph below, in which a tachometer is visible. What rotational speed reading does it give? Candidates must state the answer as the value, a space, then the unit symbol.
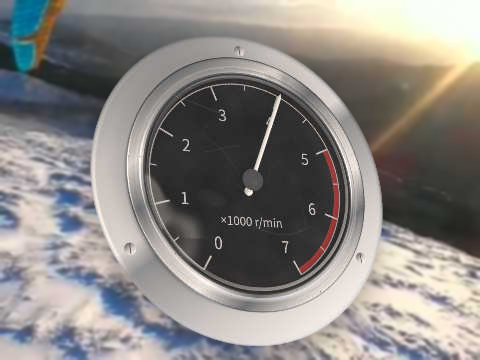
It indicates 4000 rpm
